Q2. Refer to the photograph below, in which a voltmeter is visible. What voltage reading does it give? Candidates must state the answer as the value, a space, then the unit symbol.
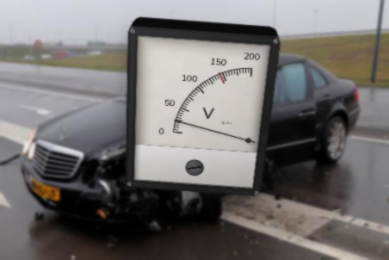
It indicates 25 V
